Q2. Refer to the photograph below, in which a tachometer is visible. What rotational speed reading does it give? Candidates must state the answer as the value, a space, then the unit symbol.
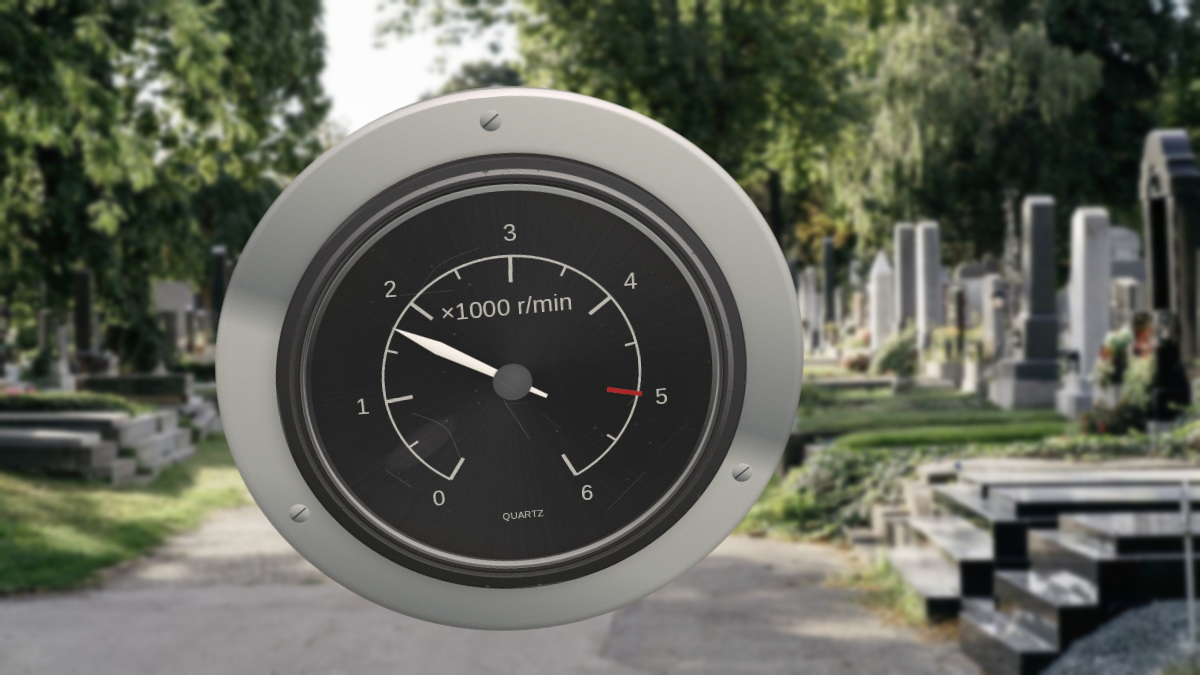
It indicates 1750 rpm
